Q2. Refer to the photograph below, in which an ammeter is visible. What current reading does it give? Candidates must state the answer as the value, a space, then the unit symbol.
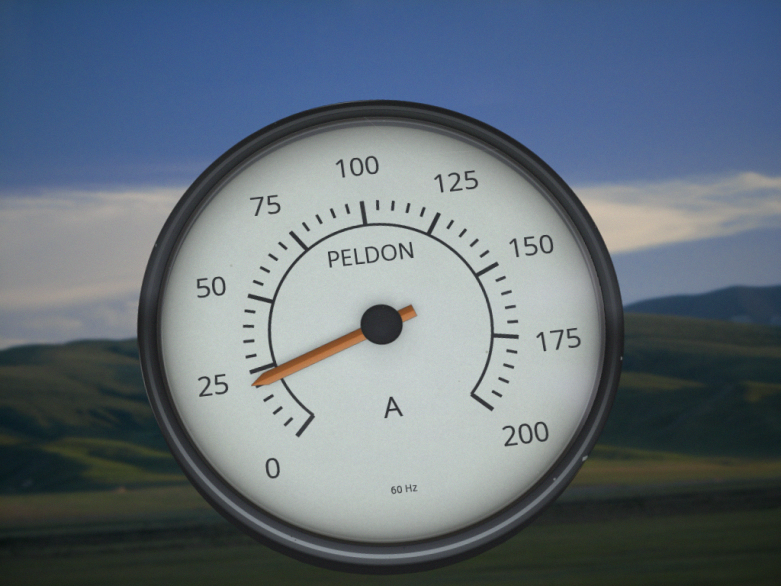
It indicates 20 A
